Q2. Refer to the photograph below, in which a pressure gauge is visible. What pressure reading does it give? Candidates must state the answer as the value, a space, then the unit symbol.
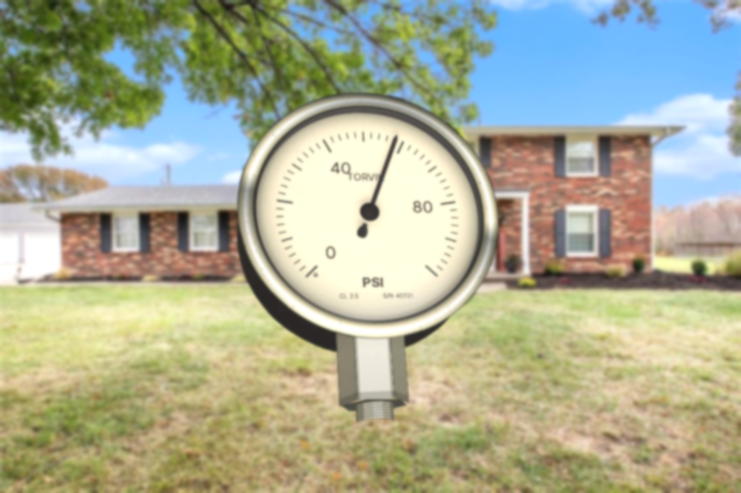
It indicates 58 psi
